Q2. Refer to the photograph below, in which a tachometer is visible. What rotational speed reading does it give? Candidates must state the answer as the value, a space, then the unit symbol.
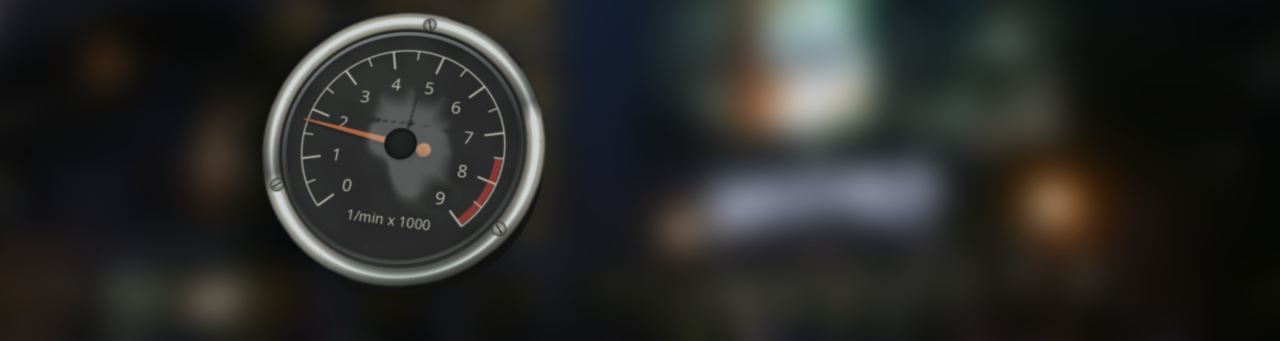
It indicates 1750 rpm
